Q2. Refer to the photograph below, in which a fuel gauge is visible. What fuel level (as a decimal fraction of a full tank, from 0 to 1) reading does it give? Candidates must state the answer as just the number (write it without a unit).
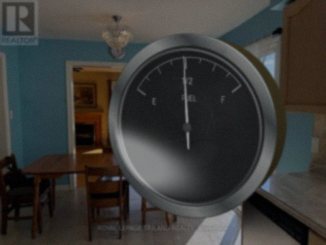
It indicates 0.5
